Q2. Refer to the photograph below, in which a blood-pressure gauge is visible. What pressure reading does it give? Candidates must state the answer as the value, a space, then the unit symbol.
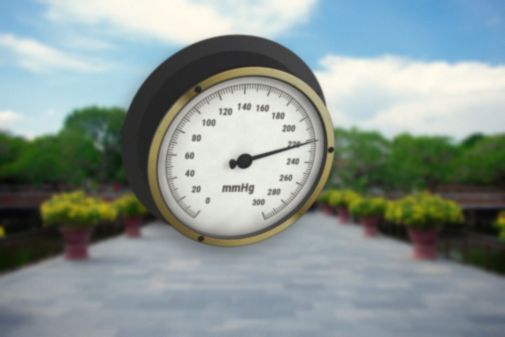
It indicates 220 mmHg
